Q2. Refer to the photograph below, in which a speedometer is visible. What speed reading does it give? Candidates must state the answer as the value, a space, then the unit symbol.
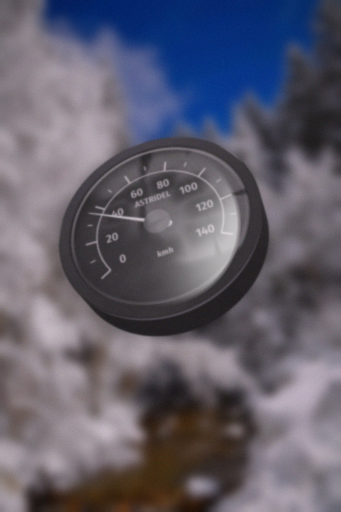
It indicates 35 km/h
